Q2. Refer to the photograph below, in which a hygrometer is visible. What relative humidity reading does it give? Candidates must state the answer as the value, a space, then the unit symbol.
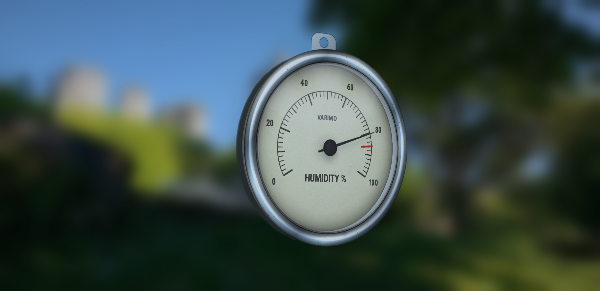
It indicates 80 %
